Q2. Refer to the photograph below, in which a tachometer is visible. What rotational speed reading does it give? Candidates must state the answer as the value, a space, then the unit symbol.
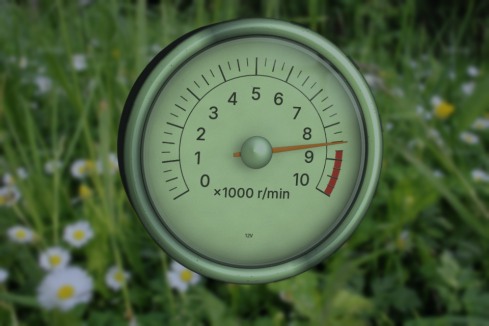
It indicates 8500 rpm
